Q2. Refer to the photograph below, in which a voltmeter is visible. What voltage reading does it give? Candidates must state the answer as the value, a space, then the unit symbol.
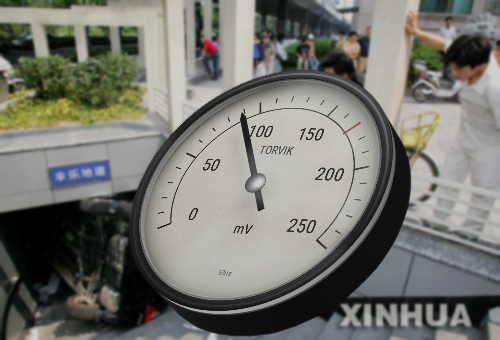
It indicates 90 mV
